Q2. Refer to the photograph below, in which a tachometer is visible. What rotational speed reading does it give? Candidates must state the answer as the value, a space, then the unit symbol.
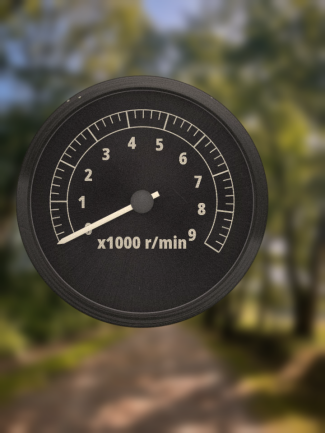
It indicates 0 rpm
